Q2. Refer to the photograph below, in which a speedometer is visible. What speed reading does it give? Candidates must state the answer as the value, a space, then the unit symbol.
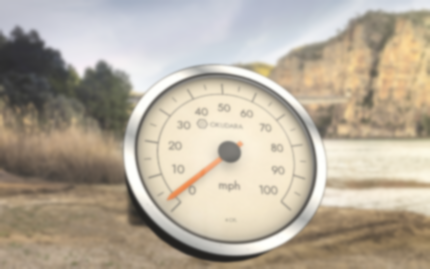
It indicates 2.5 mph
